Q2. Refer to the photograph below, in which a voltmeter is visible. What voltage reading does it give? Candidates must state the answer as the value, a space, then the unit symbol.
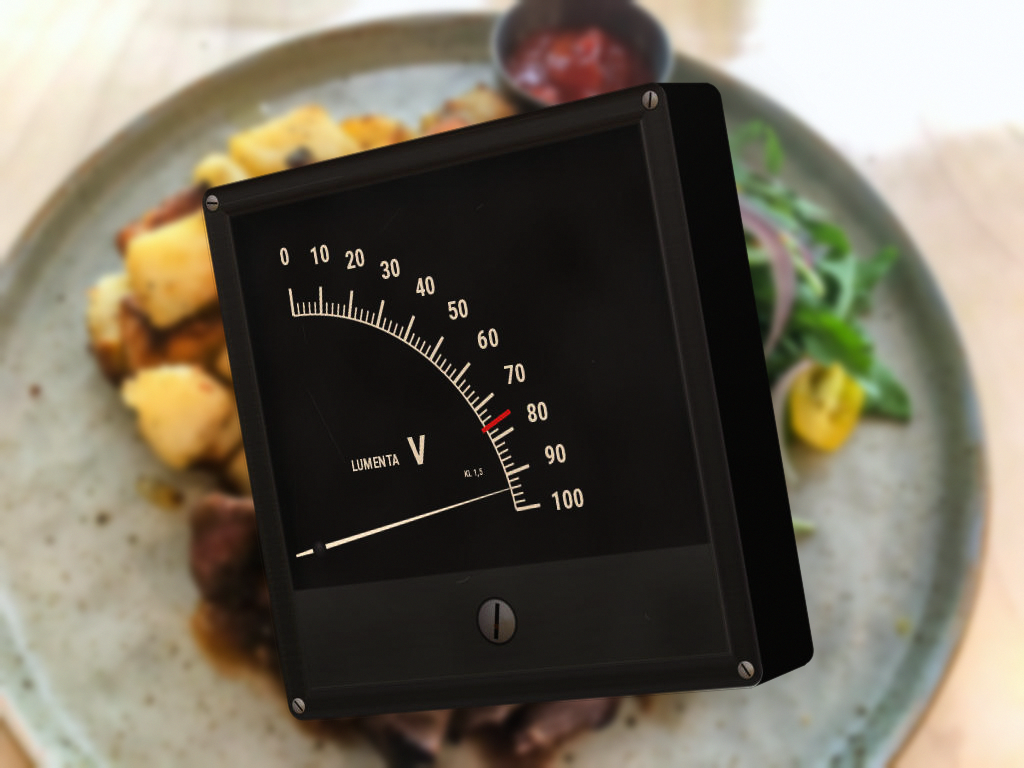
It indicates 94 V
